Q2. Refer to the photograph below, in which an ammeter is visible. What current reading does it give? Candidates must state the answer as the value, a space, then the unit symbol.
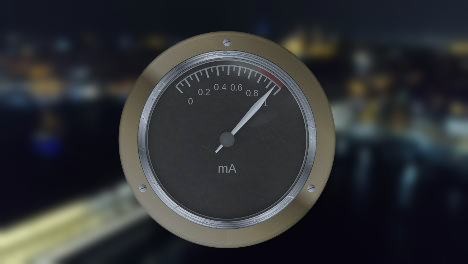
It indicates 0.95 mA
